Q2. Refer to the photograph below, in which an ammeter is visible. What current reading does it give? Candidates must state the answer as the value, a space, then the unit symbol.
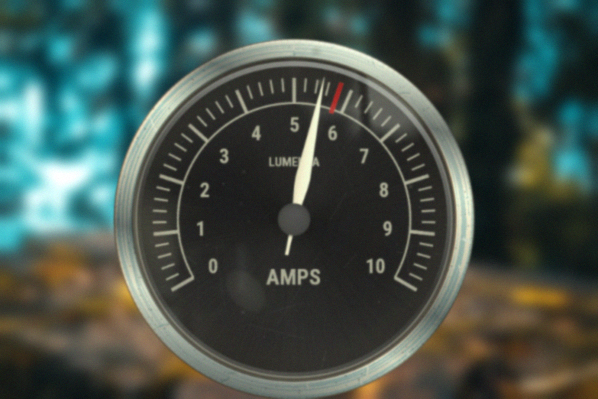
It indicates 5.5 A
